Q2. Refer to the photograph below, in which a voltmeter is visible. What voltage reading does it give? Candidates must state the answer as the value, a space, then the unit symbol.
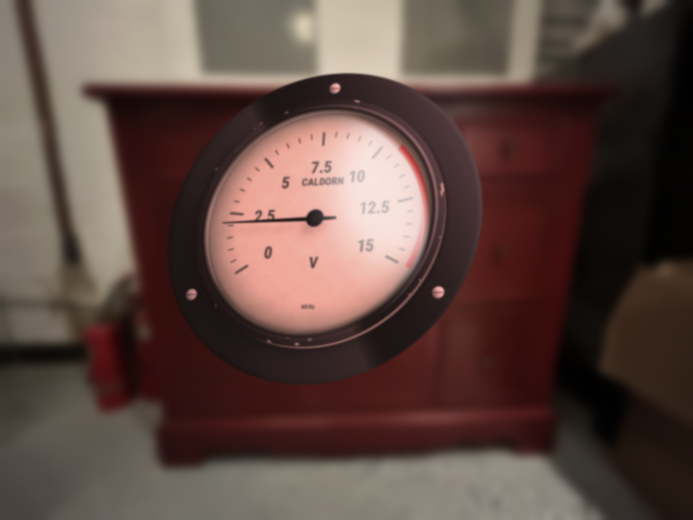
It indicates 2 V
